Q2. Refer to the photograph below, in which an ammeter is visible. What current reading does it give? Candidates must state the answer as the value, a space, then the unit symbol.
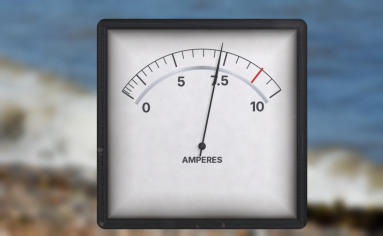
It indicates 7.25 A
